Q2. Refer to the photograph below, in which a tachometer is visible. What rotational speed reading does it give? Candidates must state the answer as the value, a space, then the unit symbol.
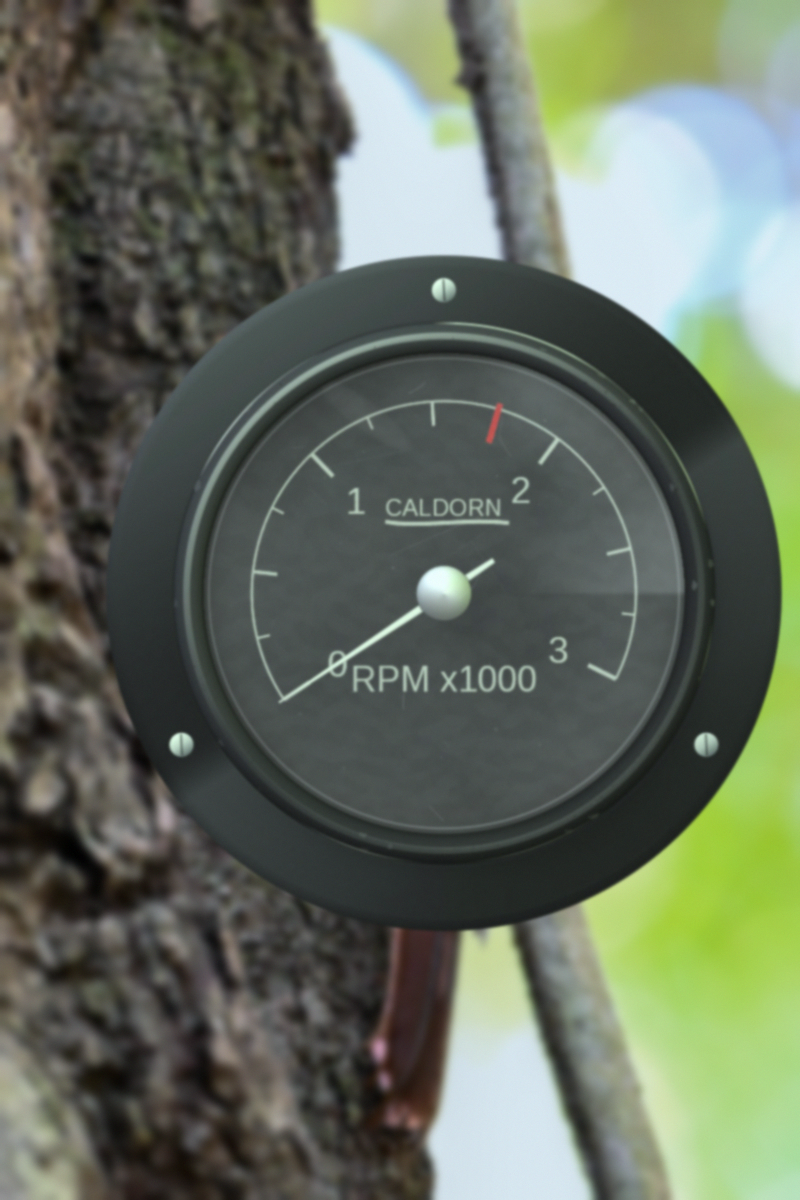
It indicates 0 rpm
